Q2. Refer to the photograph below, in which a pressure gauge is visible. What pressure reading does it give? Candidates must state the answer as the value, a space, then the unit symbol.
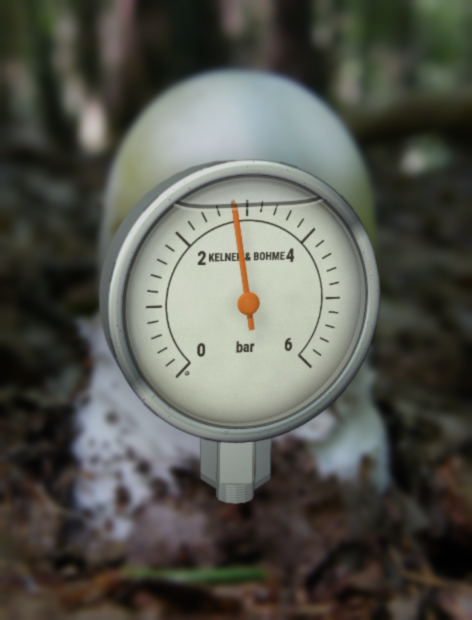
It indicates 2.8 bar
